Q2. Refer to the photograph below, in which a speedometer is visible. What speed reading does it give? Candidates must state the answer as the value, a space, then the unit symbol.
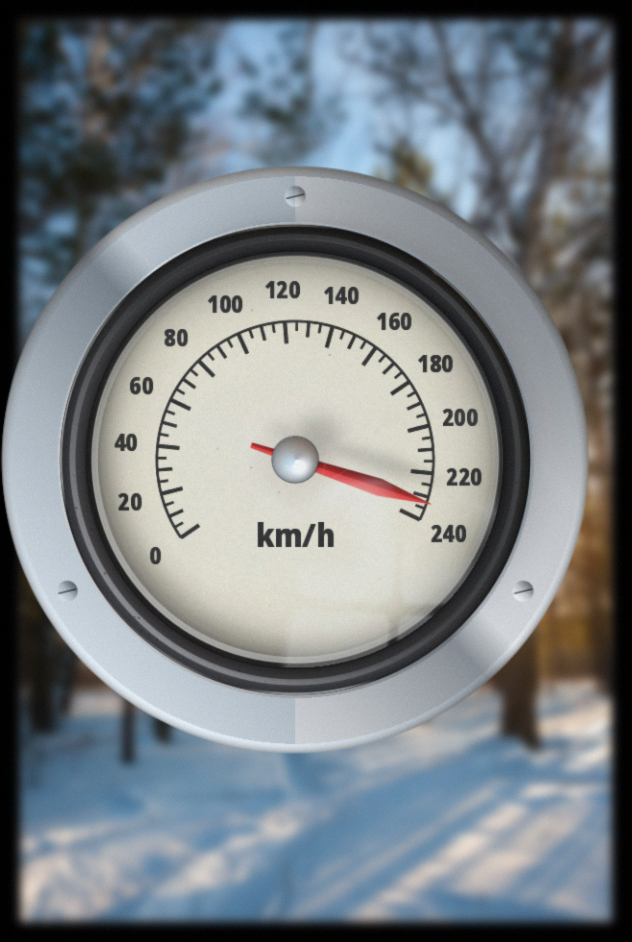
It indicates 232.5 km/h
